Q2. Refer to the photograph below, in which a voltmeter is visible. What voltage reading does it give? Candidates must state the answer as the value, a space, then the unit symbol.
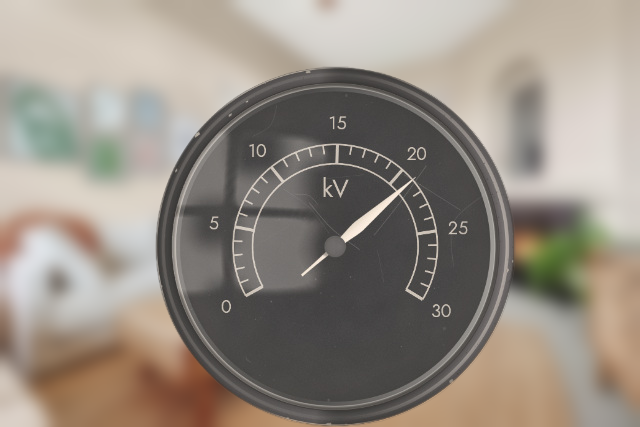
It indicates 21 kV
